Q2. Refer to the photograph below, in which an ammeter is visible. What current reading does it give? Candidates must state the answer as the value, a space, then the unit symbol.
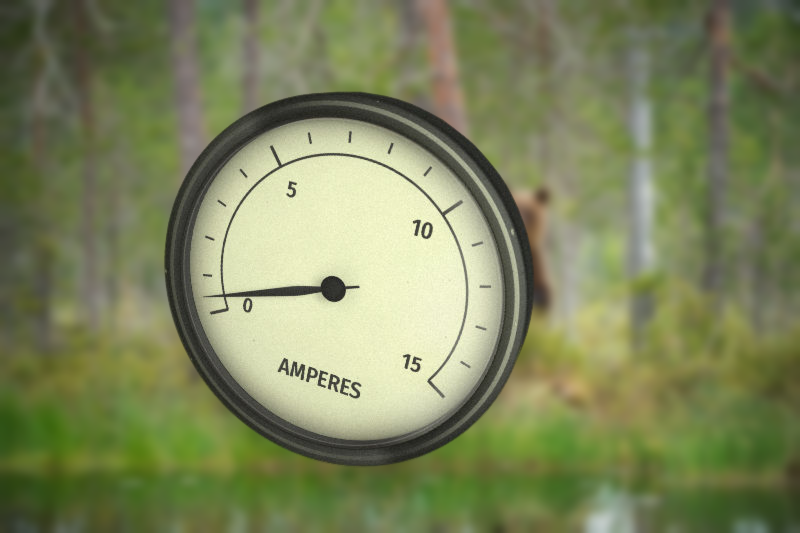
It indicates 0.5 A
